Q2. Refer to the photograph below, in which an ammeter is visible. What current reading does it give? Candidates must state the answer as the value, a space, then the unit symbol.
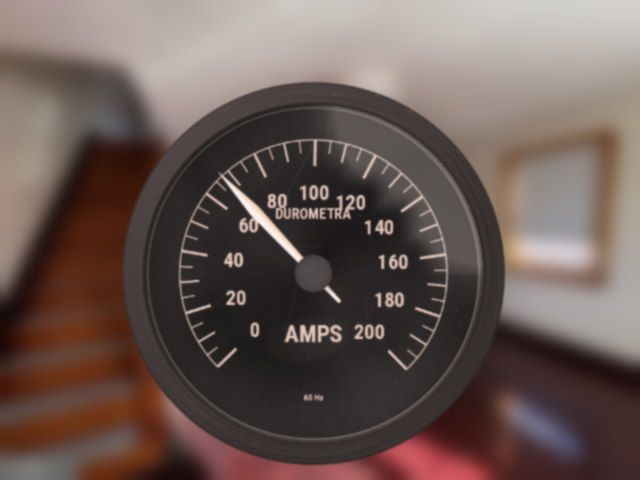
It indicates 67.5 A
